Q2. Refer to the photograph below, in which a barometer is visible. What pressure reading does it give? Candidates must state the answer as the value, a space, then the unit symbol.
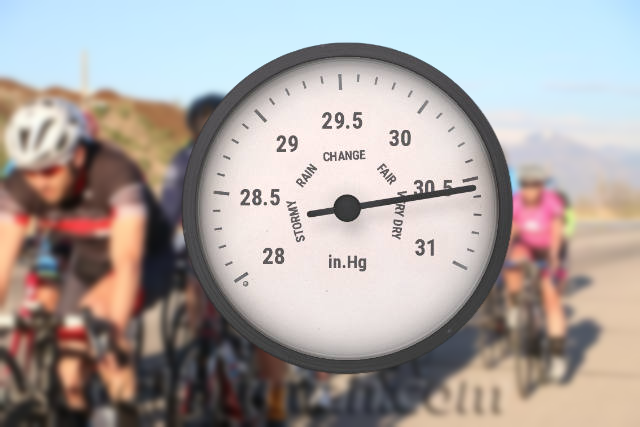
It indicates 30.55 inHg
